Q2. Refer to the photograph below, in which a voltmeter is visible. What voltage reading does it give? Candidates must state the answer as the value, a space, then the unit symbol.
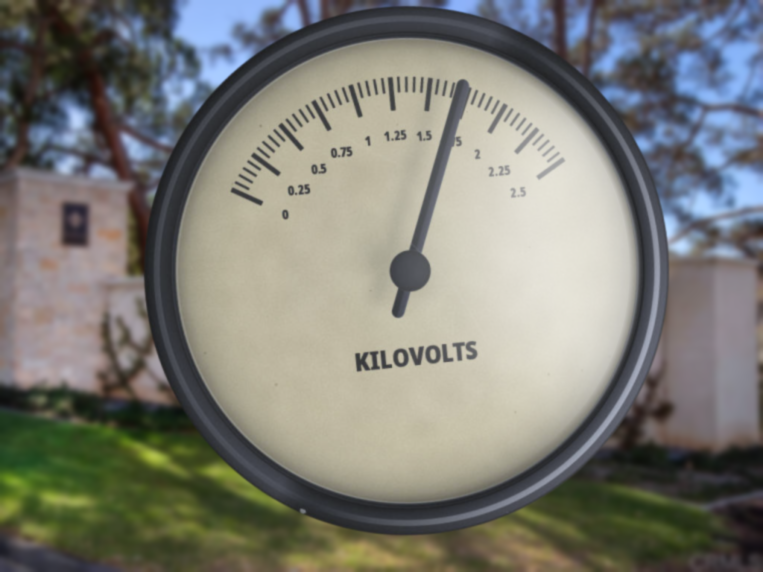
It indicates 1.7 kV
